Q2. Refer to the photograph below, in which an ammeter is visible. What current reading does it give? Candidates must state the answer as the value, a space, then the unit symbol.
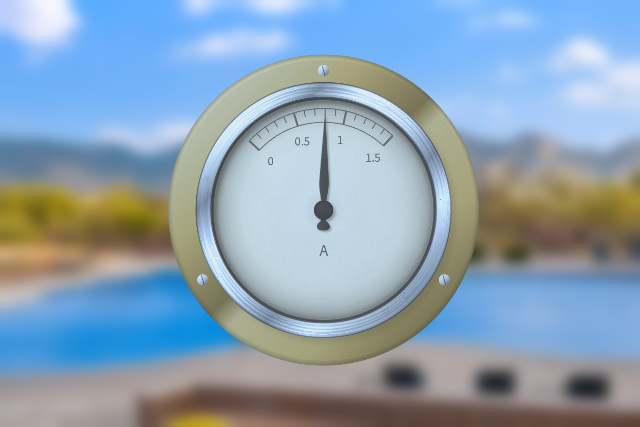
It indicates 0.8 A
